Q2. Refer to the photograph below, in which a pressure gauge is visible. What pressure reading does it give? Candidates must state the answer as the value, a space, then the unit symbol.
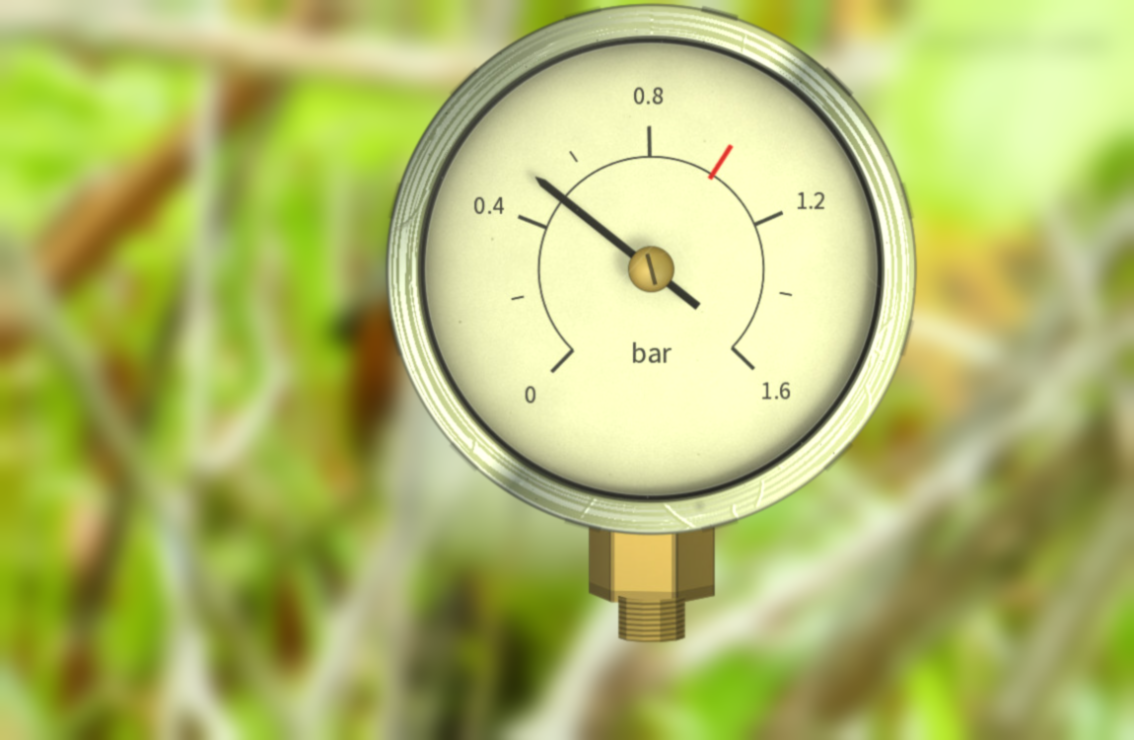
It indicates 0.5 bar
